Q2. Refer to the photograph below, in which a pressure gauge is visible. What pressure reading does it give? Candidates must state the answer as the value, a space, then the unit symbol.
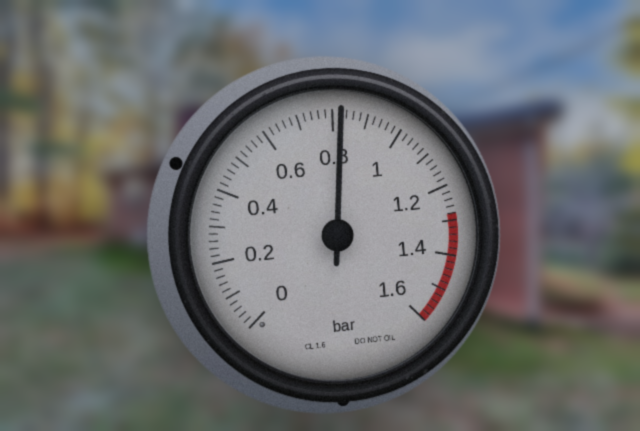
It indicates 0.82 bar
